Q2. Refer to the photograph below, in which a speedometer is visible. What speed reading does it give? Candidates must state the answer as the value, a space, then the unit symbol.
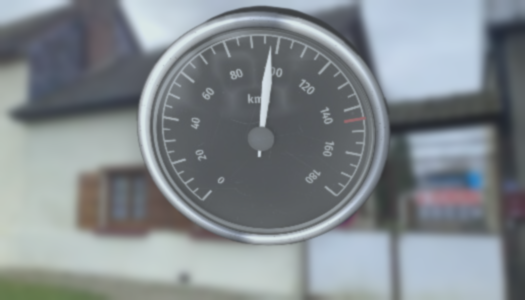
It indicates 97.5 km/h
